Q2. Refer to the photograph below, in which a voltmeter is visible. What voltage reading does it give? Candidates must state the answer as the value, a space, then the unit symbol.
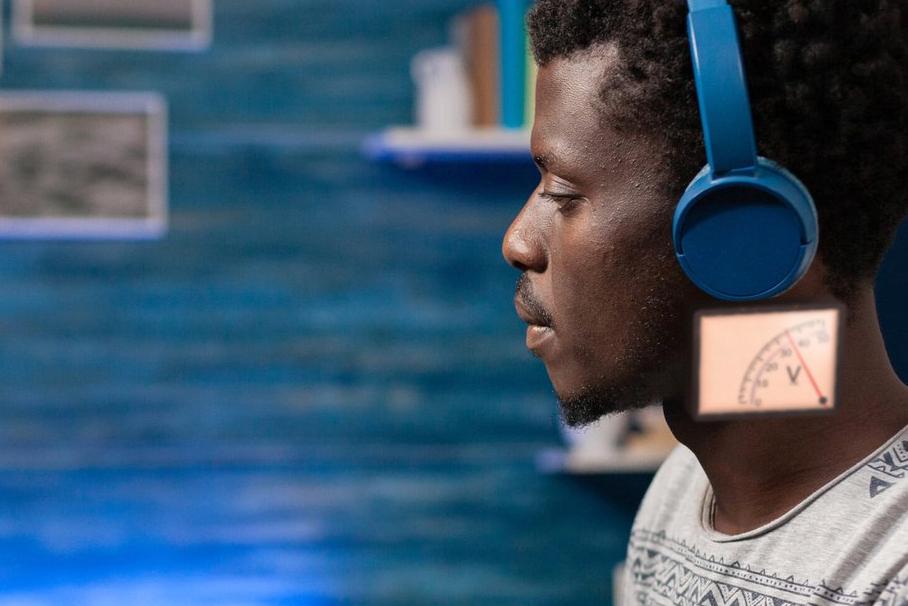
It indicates 35 V
